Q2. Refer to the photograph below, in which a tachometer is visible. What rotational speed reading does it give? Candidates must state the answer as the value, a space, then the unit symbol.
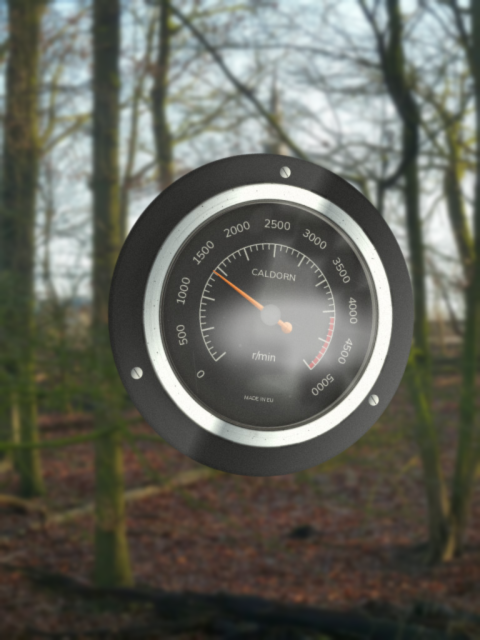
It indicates 1400 rpm
